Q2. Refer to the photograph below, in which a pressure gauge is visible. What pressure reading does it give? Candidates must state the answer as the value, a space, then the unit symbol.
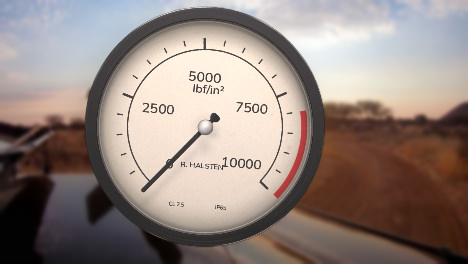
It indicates 0 psi
